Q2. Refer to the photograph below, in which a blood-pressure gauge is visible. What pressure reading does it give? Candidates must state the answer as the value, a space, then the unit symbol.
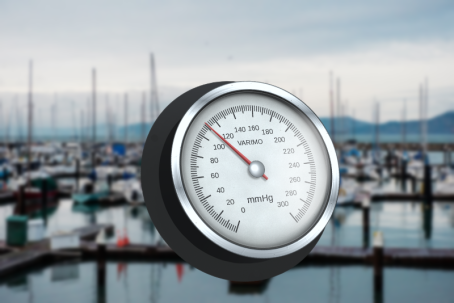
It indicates 110 mmHg
